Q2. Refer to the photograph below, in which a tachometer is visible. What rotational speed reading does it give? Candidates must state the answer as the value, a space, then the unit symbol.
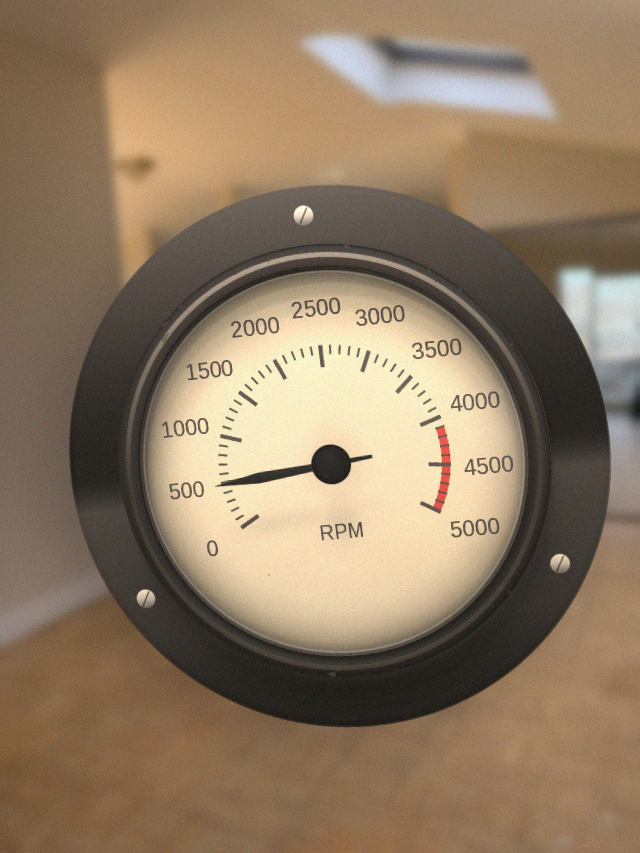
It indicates 500 rpm
